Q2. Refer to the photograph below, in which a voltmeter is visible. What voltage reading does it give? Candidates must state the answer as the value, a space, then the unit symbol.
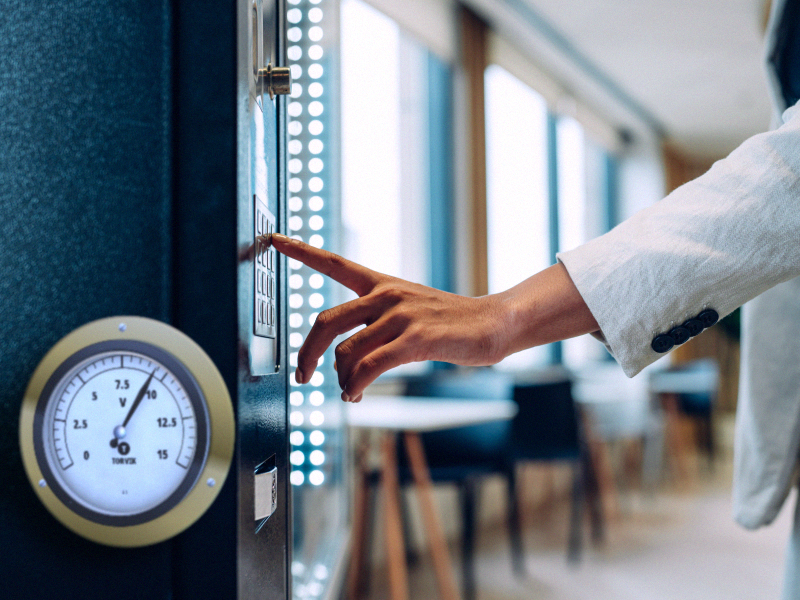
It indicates 9.5 V
